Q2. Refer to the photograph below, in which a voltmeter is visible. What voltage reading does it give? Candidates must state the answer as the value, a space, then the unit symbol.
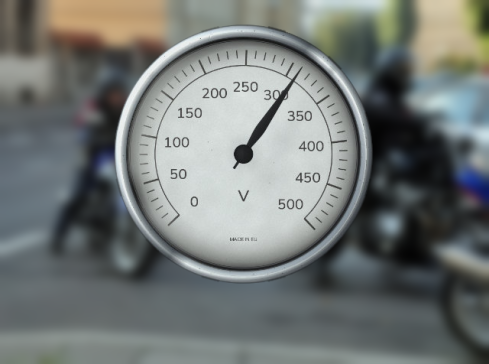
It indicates 310 V
